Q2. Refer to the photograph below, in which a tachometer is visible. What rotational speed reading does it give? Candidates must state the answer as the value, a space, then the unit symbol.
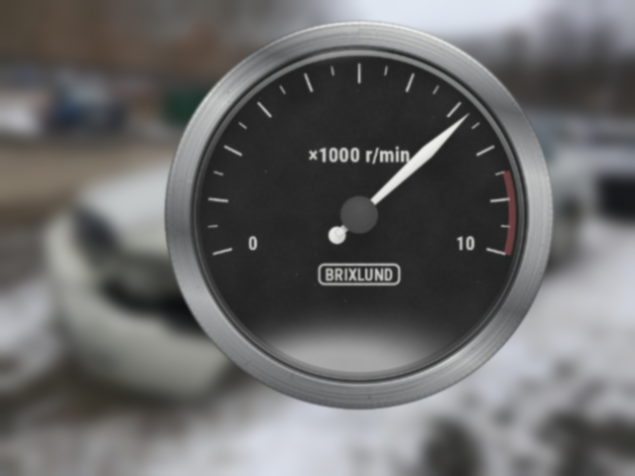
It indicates 7250 rpm
